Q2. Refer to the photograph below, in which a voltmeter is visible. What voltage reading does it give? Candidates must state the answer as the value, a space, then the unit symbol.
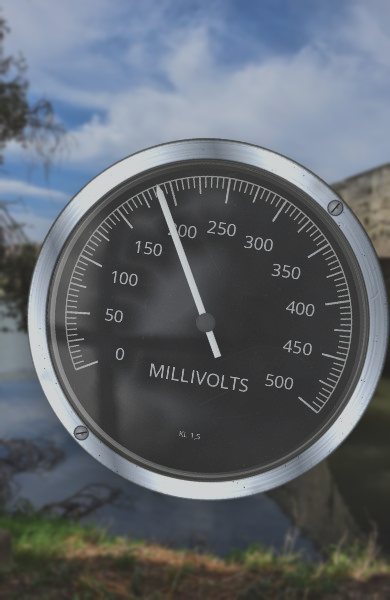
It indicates 190 mV
